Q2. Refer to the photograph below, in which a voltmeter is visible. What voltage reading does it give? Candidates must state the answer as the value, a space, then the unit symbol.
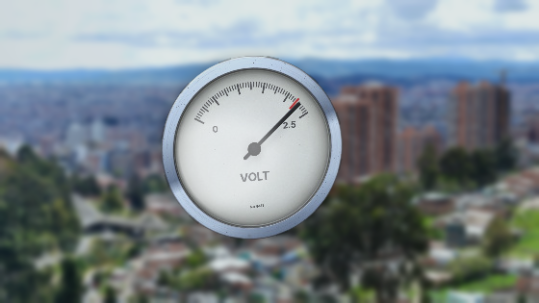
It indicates 2.25 V
